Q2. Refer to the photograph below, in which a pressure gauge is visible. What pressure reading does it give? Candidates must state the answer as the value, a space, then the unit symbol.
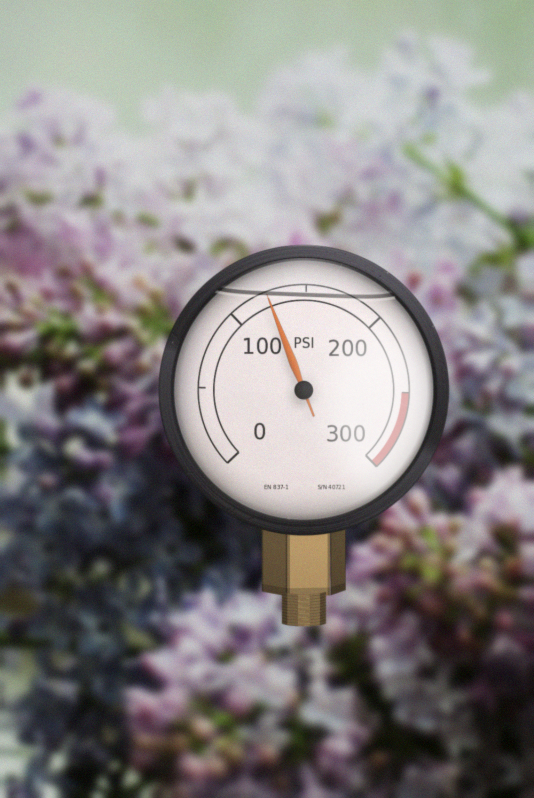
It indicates 125 psi
